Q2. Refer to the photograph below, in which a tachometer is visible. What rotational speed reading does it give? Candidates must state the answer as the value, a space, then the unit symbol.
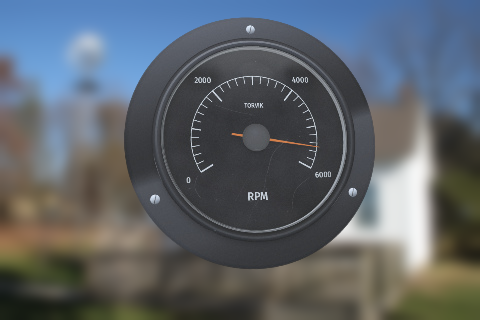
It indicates 5500 rpm
